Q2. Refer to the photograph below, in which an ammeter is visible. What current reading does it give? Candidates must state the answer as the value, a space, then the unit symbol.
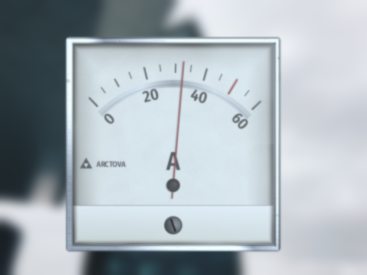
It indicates 32.5 A
